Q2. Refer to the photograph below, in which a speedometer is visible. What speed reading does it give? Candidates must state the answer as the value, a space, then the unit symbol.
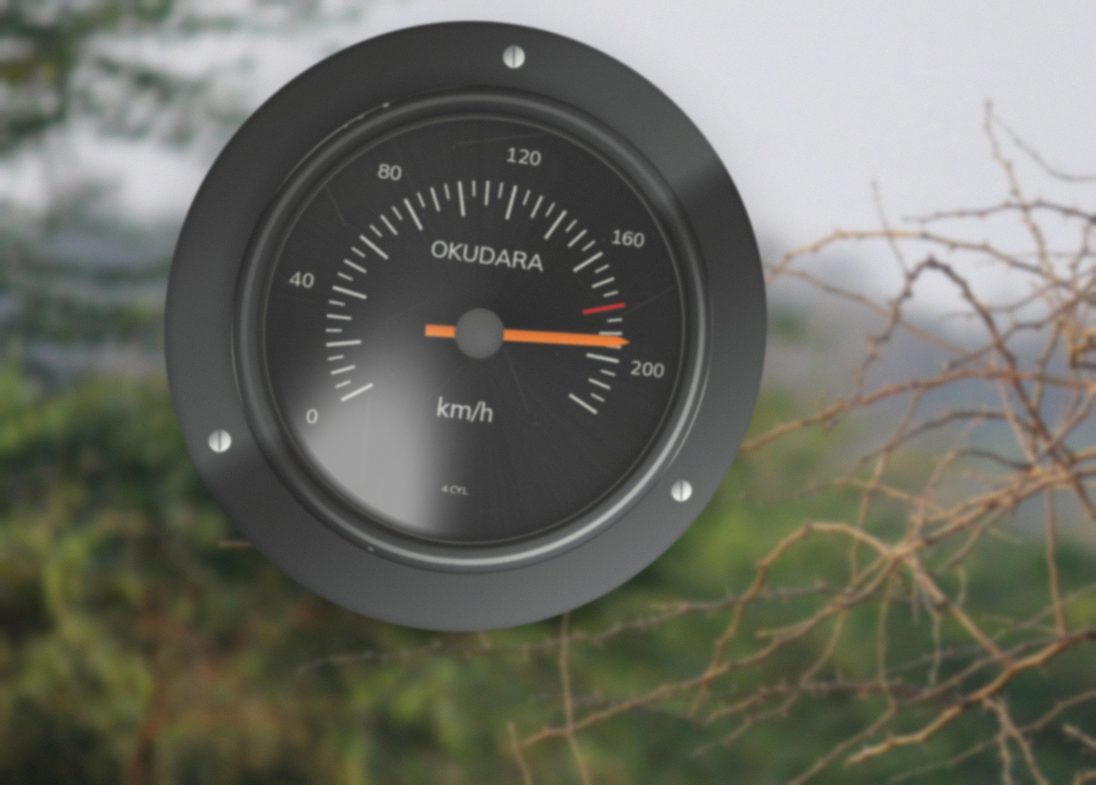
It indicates 192.5 km/h
